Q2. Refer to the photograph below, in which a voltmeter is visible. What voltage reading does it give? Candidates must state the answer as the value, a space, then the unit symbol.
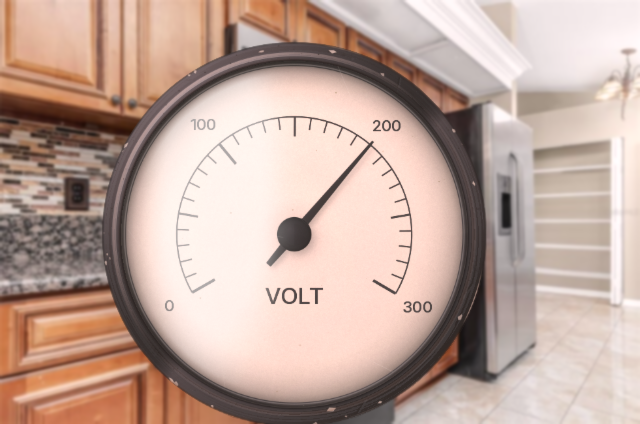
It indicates 200 V
